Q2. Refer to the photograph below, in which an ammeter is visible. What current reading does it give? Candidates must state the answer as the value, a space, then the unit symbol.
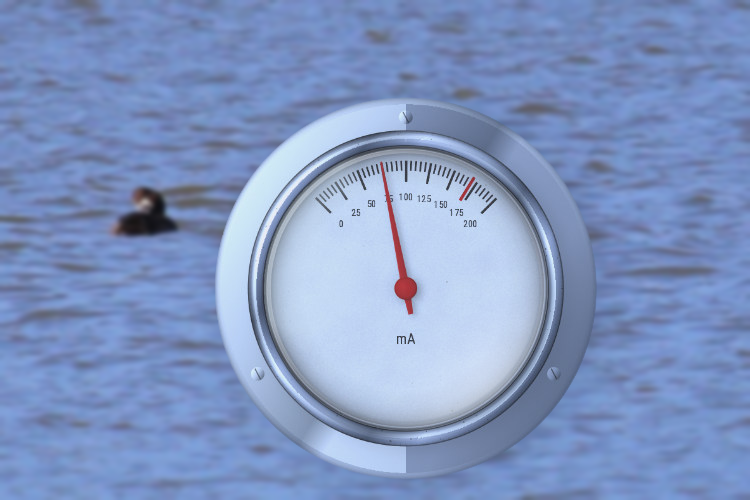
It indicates 75 mA
